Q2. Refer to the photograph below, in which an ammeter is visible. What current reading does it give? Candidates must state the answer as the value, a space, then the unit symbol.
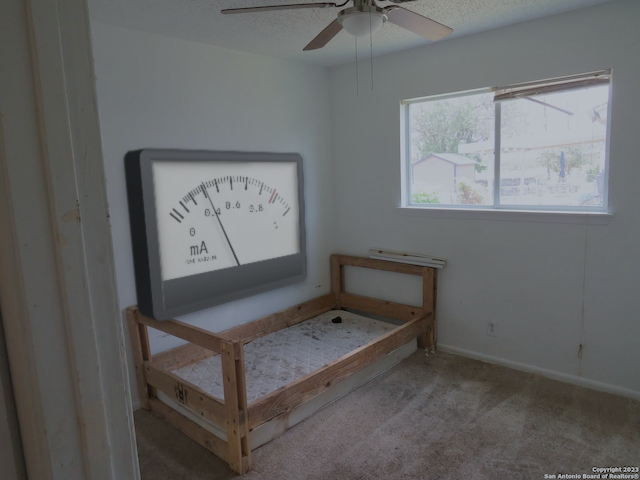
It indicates 0.4 mA
